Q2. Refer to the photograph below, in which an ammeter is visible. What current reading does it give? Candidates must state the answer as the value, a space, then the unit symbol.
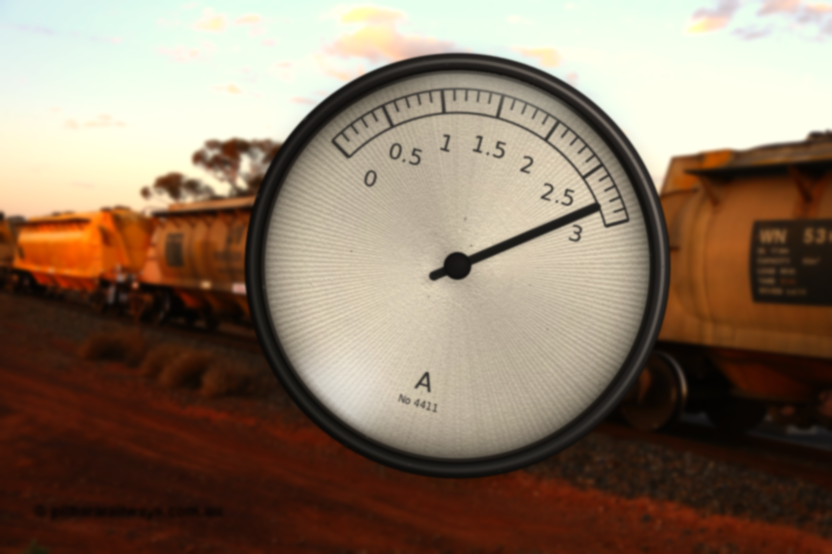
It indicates 2.8 A
